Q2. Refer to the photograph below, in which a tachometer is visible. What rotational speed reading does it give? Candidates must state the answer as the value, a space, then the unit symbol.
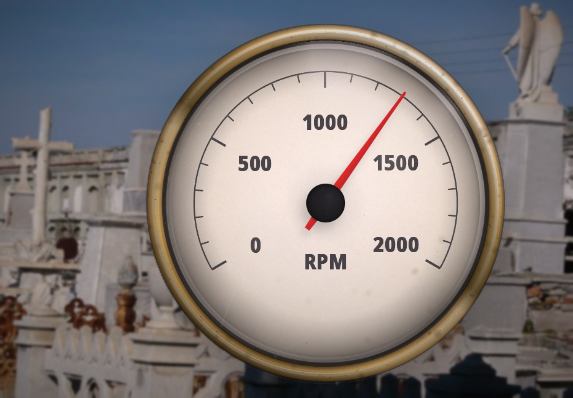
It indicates 1300 rpm
